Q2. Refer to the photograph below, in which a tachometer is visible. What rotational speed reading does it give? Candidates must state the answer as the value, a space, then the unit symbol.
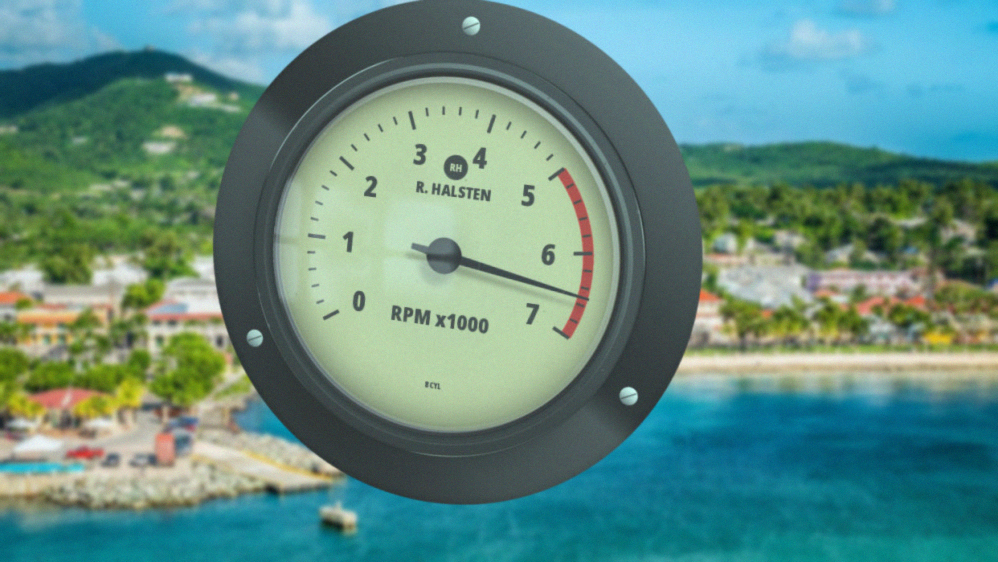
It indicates 6500 rpm
